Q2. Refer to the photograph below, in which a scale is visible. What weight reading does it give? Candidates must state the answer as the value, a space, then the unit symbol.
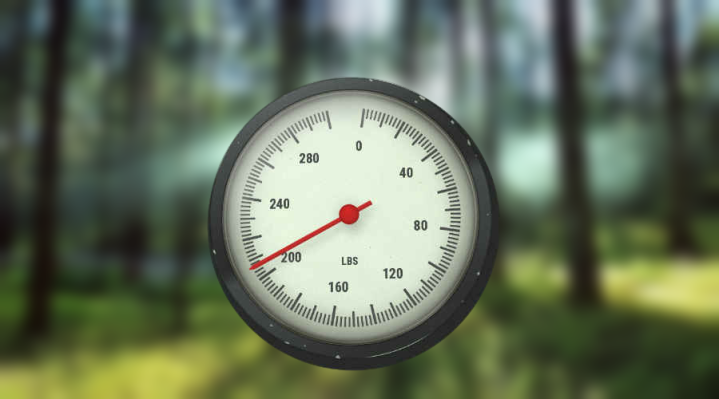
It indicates 206 lb
